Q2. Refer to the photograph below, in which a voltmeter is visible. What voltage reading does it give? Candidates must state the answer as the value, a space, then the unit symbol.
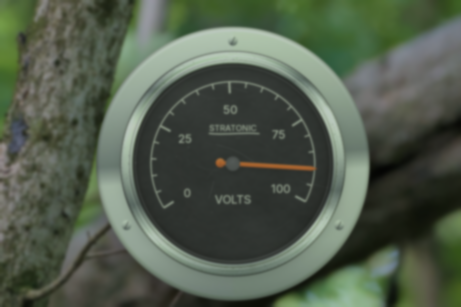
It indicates 90 V
